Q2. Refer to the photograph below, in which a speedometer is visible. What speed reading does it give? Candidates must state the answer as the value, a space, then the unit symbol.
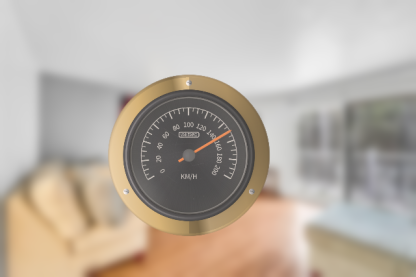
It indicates 150 km/h
